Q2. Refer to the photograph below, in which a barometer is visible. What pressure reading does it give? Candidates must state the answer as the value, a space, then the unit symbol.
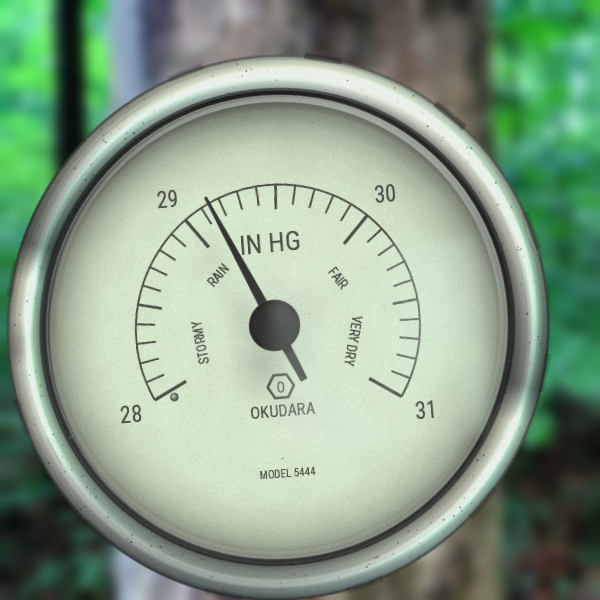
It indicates 29.15 inHg
